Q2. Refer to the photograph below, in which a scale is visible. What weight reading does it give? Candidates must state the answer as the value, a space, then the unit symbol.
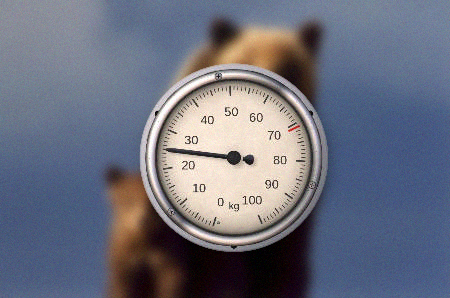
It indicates 25 kg
